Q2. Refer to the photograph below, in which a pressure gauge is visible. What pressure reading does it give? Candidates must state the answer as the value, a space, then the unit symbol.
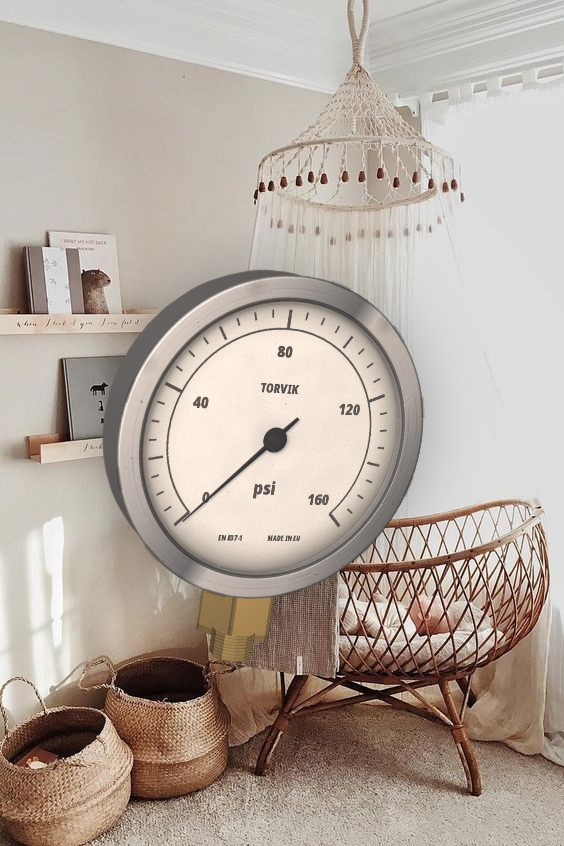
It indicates 0 psi
